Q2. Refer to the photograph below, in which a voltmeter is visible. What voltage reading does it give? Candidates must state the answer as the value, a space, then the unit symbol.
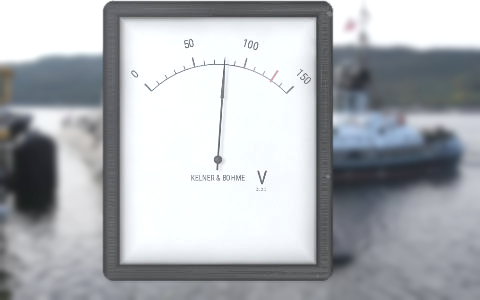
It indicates 80 V
